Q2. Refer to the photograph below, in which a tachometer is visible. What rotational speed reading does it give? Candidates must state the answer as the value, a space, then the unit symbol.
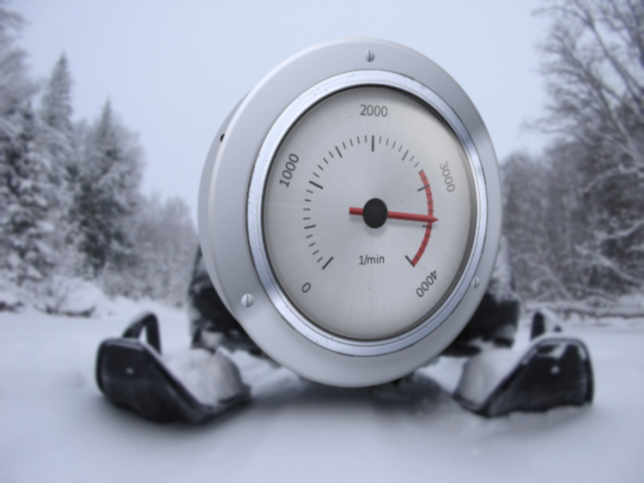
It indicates 3400 rpm
